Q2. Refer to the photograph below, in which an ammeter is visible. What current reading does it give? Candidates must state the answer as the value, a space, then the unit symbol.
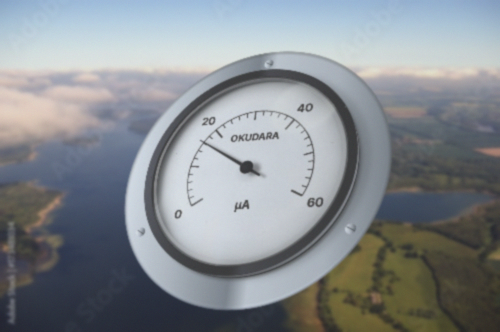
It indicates 16 µA
